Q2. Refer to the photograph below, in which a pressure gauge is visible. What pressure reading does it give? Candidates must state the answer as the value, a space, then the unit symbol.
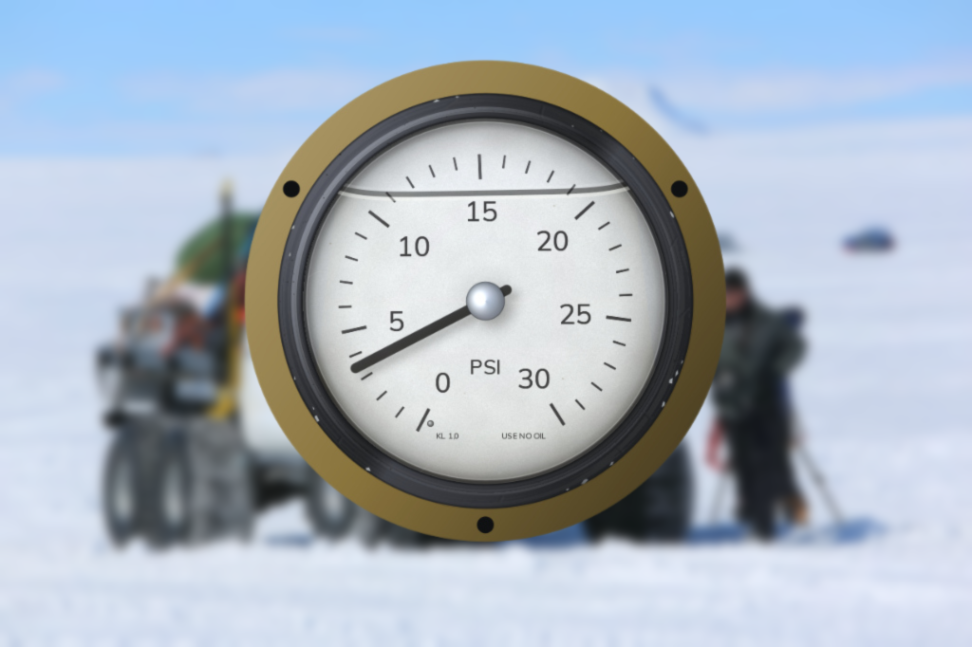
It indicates 3.5 psi
